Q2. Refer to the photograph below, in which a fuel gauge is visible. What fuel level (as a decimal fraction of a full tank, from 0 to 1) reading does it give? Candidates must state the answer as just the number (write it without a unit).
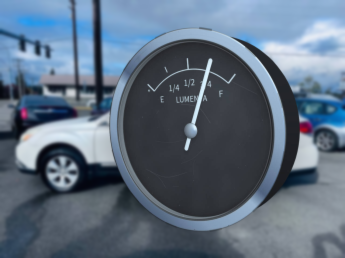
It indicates 0.75
